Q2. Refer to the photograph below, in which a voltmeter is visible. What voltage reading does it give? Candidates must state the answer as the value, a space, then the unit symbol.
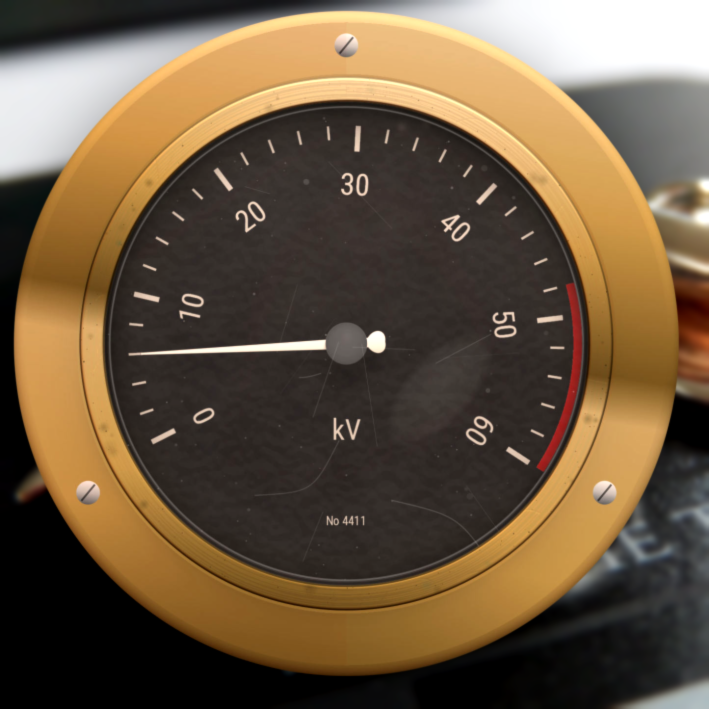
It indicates 6 kV
